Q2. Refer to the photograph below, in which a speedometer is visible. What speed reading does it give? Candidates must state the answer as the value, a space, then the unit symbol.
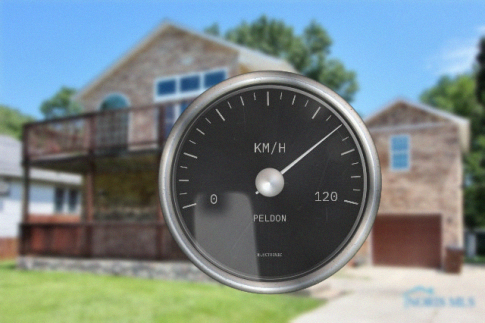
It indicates 90 km/h
